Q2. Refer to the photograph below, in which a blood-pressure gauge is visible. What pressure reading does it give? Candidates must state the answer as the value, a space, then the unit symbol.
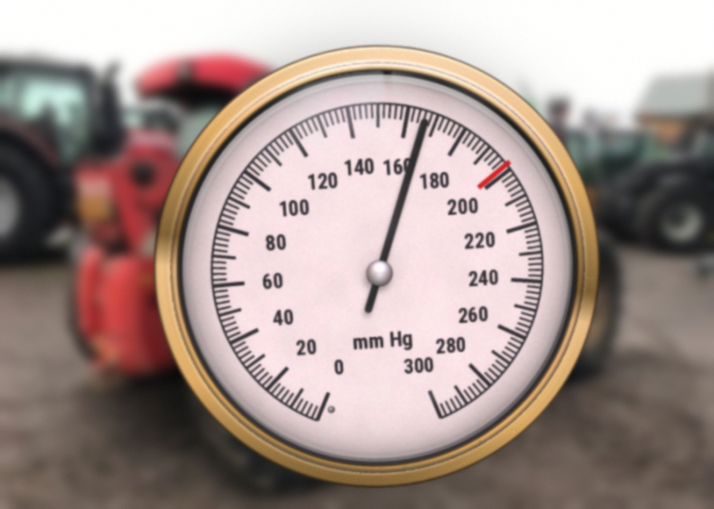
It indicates 166 mmHg
